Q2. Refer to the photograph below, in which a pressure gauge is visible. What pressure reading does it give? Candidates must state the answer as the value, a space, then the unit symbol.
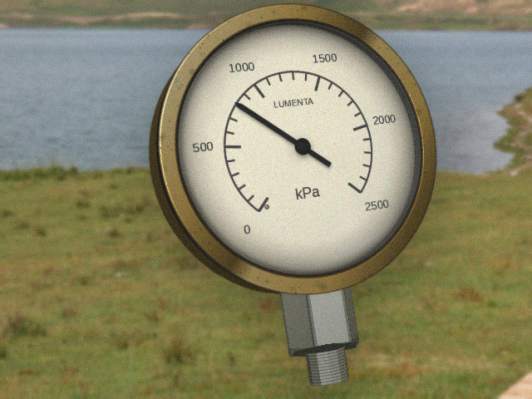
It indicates 800 kPa
